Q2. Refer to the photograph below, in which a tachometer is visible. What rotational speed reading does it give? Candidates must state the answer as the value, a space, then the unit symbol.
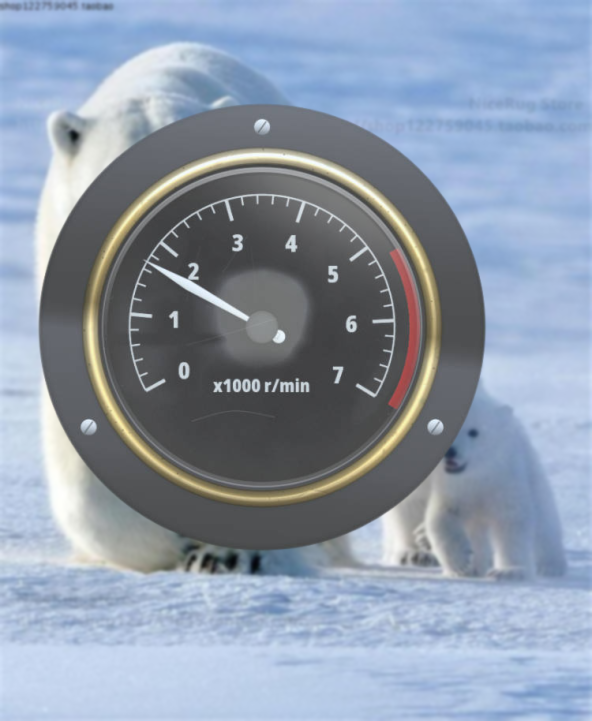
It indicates 1700 rpm
